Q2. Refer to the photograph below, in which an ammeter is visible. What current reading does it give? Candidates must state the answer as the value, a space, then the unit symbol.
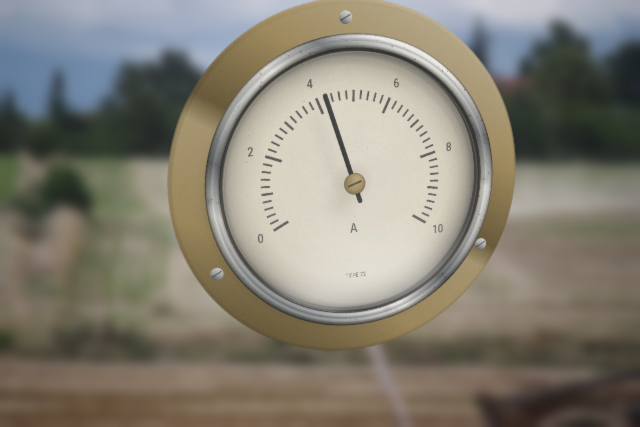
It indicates 4.2 A
